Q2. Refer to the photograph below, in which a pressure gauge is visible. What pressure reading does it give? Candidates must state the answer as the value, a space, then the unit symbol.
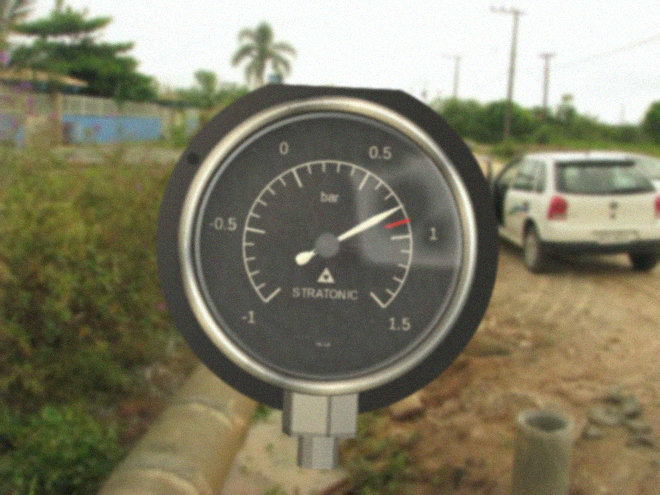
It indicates 0.8 bar
